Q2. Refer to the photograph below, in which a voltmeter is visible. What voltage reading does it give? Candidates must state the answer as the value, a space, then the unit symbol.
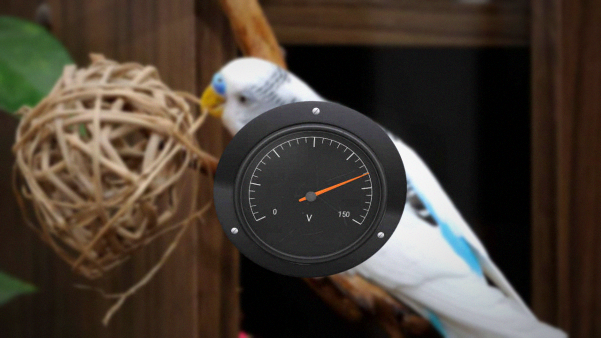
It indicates 115 V
